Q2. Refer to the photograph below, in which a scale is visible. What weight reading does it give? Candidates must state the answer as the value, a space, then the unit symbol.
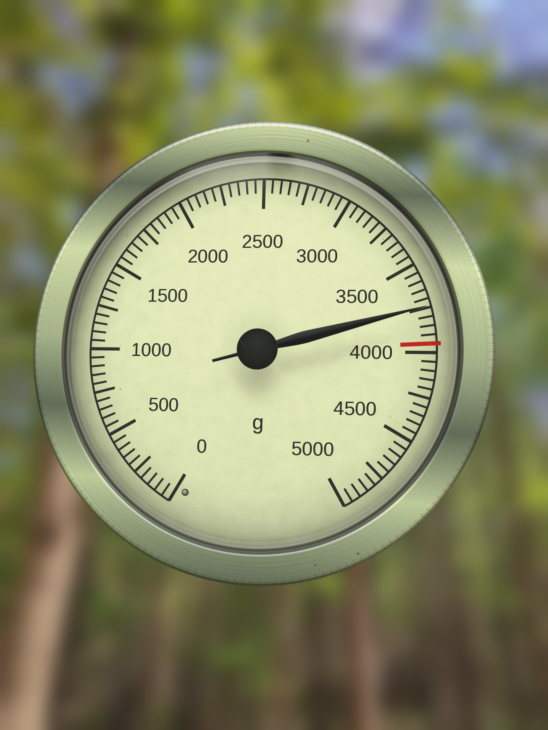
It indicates 3750 g
